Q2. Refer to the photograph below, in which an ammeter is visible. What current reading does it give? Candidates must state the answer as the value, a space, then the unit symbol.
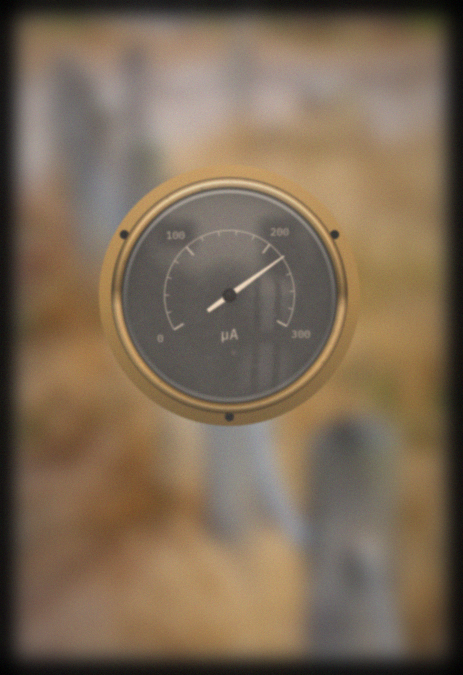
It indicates 220 µA
